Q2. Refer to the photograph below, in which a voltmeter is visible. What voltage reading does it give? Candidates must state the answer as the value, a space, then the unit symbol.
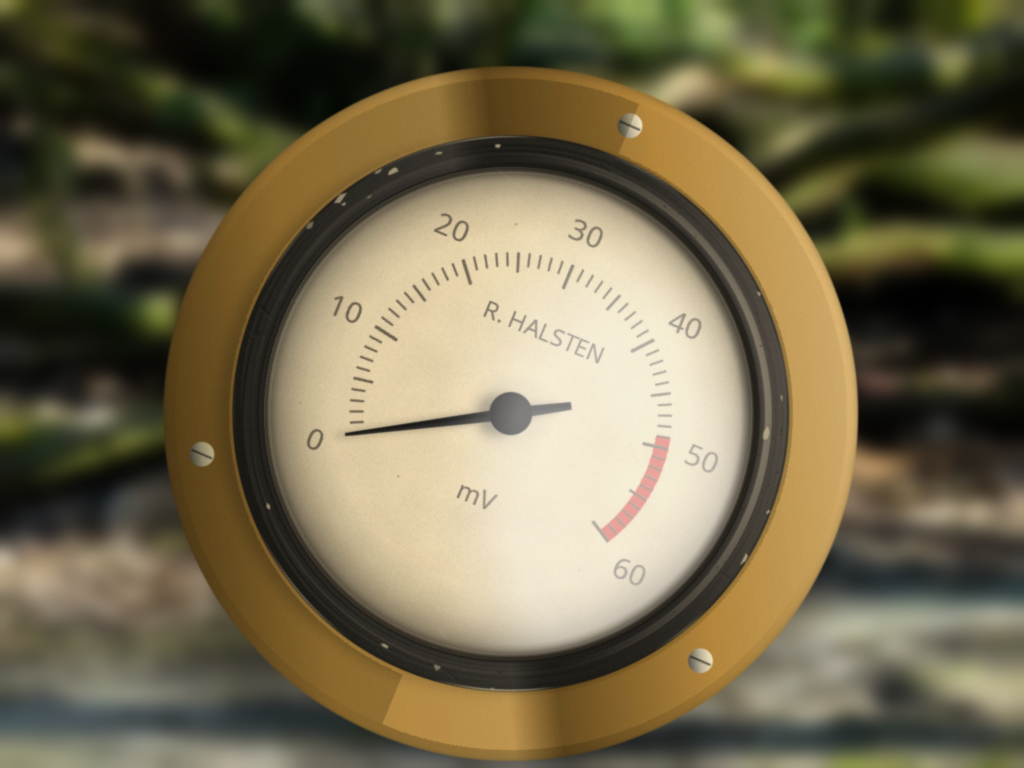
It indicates 0 mV
